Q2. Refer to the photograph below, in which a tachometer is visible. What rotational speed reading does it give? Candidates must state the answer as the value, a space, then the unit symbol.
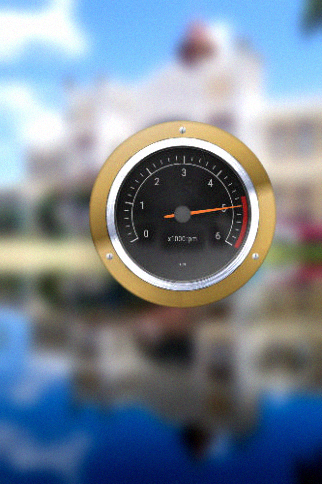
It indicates 5000 rpm
